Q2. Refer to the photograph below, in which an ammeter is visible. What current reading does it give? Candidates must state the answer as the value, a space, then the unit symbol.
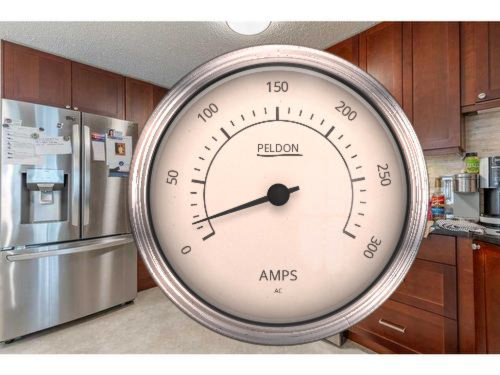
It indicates 15 A
